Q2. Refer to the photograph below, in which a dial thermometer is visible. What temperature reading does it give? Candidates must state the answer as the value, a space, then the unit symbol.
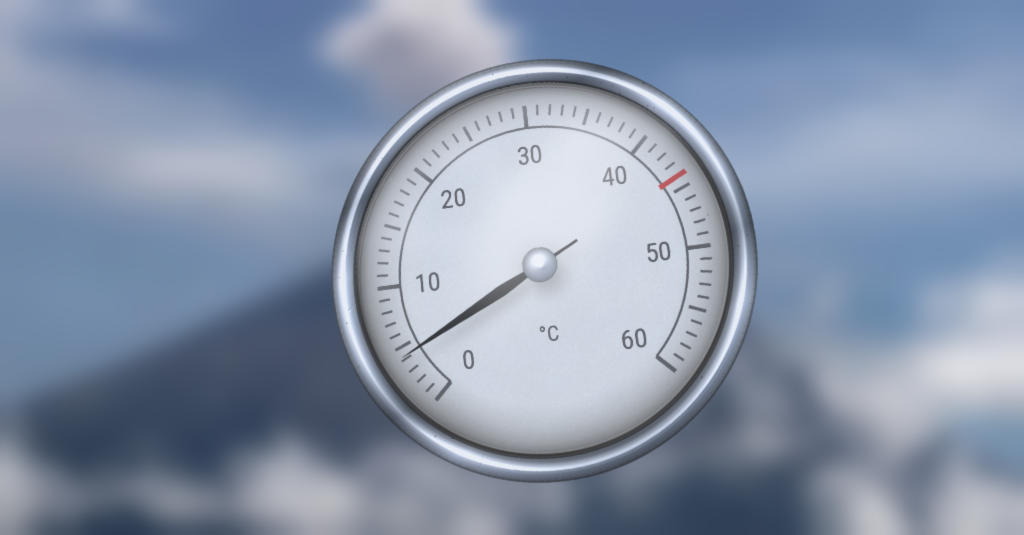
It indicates 4 °C
